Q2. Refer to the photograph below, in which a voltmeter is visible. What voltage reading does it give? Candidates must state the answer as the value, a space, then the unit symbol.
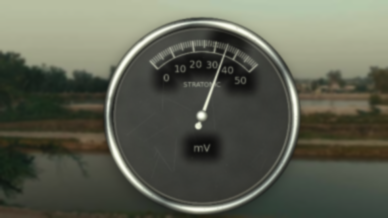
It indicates 35 mV
